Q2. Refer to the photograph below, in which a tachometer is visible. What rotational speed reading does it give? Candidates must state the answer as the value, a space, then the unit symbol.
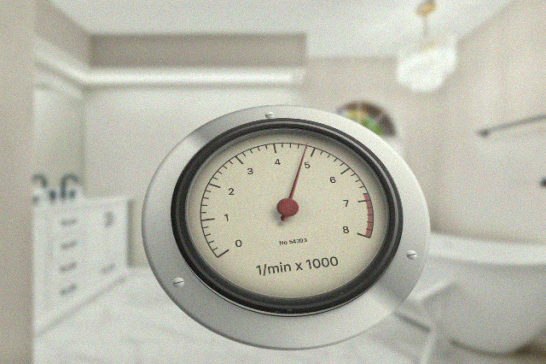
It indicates 4800 rpm
